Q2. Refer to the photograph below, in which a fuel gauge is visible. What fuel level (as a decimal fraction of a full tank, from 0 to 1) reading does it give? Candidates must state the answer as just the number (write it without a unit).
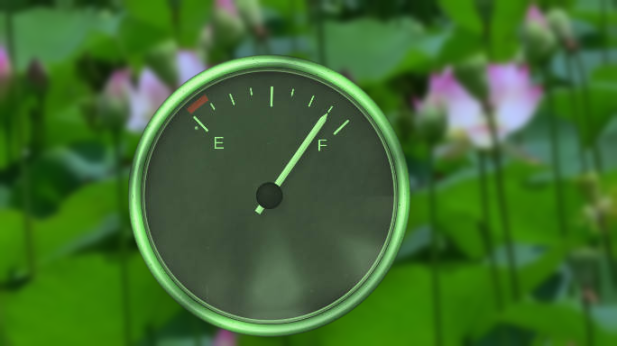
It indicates 0.875
